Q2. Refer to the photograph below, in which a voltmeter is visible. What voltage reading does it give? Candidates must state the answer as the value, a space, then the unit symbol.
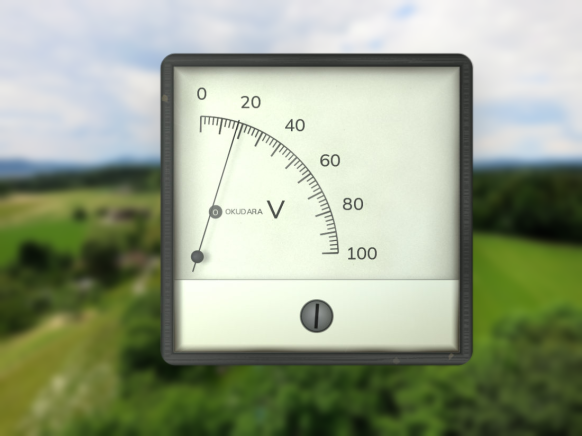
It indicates 18 V
